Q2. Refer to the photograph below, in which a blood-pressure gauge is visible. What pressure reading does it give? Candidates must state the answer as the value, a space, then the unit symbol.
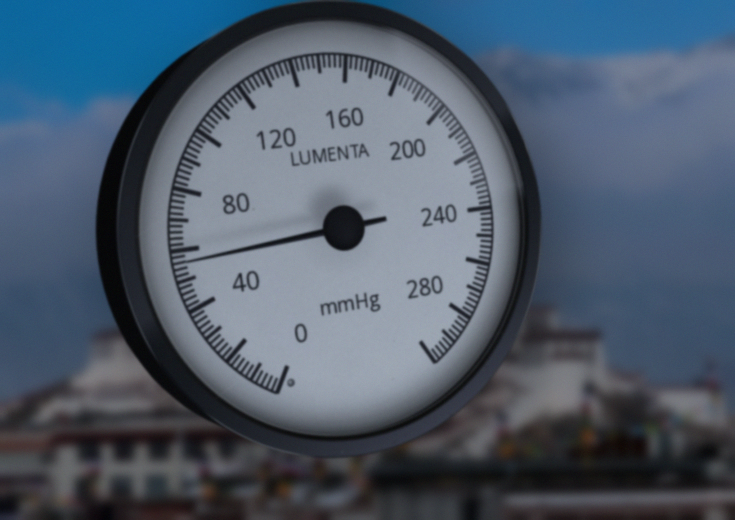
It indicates 56 mmHg
